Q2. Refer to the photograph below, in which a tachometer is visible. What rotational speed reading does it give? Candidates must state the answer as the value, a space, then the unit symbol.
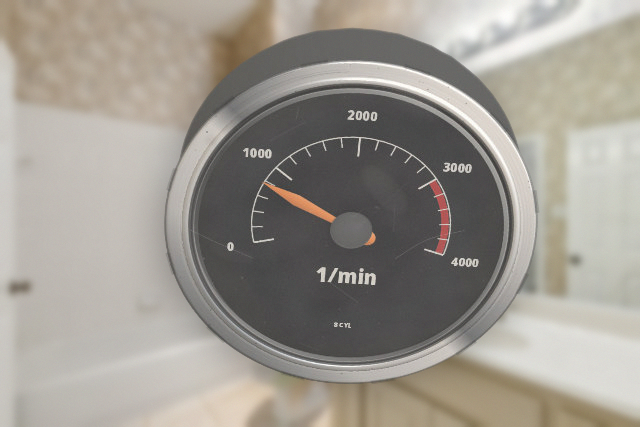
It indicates 800 rpm
